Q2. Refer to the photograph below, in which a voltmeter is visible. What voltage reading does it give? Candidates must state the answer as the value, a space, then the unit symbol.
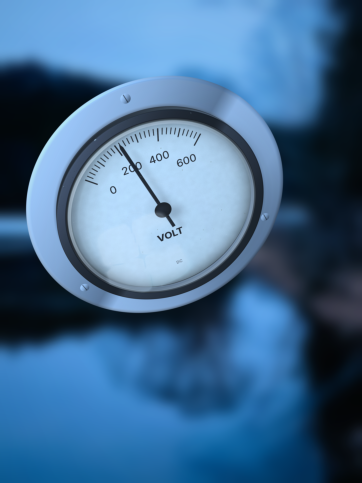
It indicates 220 V
